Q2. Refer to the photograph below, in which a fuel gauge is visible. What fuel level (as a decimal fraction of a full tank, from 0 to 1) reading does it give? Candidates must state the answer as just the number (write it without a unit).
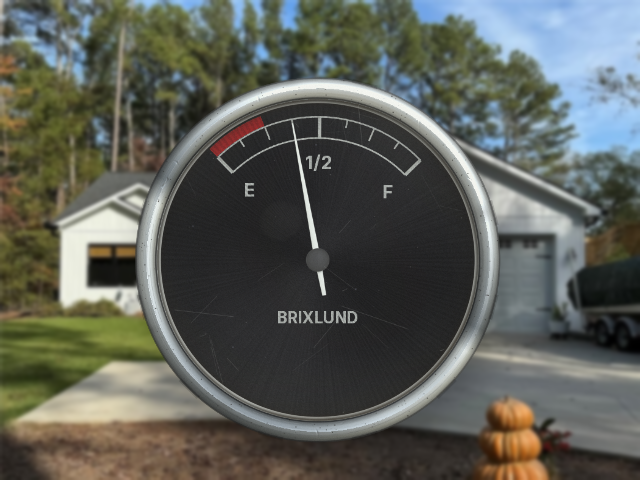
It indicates 0.375
